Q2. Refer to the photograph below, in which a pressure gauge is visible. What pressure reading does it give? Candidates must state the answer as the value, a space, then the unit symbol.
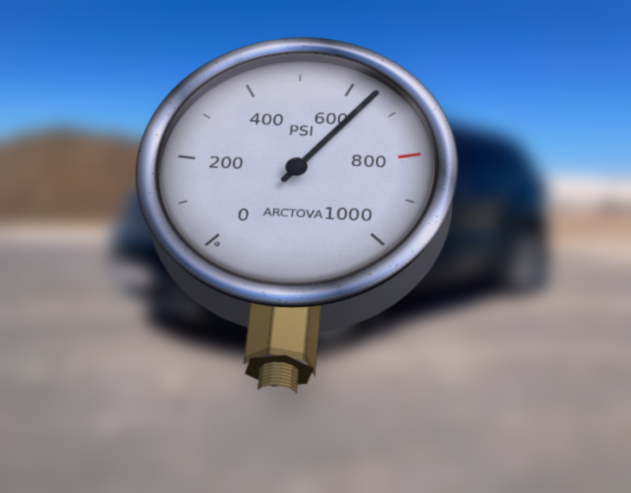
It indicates 650 psi
